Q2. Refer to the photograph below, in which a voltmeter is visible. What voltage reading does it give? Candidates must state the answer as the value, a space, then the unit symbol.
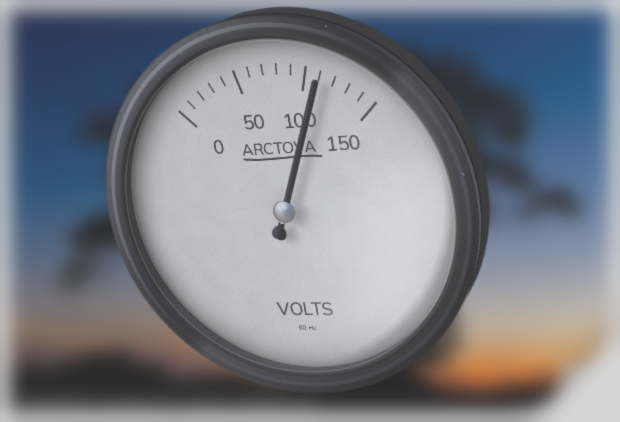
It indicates 110 V
